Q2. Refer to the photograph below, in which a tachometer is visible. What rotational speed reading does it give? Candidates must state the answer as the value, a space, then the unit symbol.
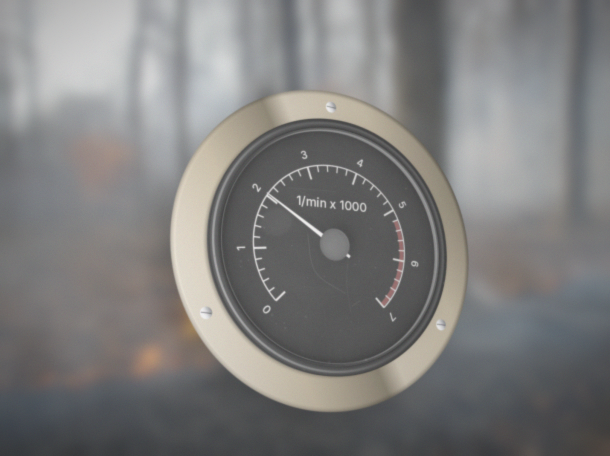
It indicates 2000 rpm
